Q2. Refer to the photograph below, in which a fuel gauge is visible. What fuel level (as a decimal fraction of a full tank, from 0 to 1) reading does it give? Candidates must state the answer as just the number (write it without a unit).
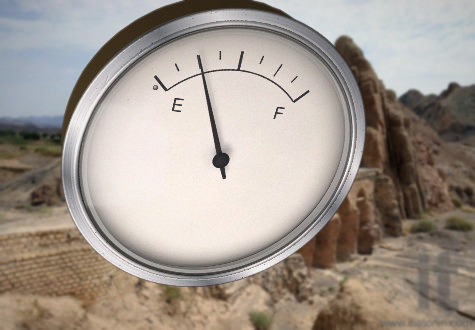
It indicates 0.25
